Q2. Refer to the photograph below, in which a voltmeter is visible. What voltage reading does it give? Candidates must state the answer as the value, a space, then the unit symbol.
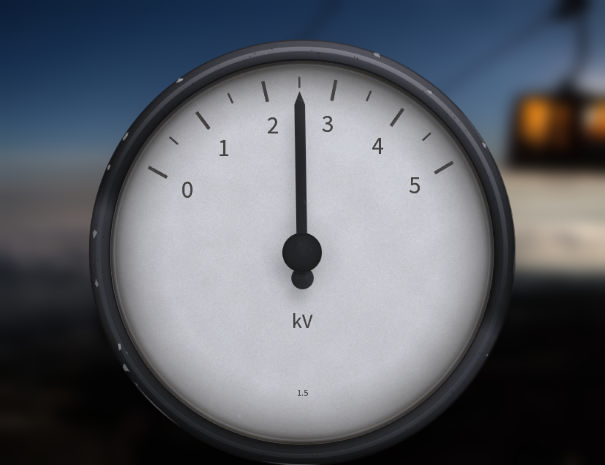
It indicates 2.5 kV
